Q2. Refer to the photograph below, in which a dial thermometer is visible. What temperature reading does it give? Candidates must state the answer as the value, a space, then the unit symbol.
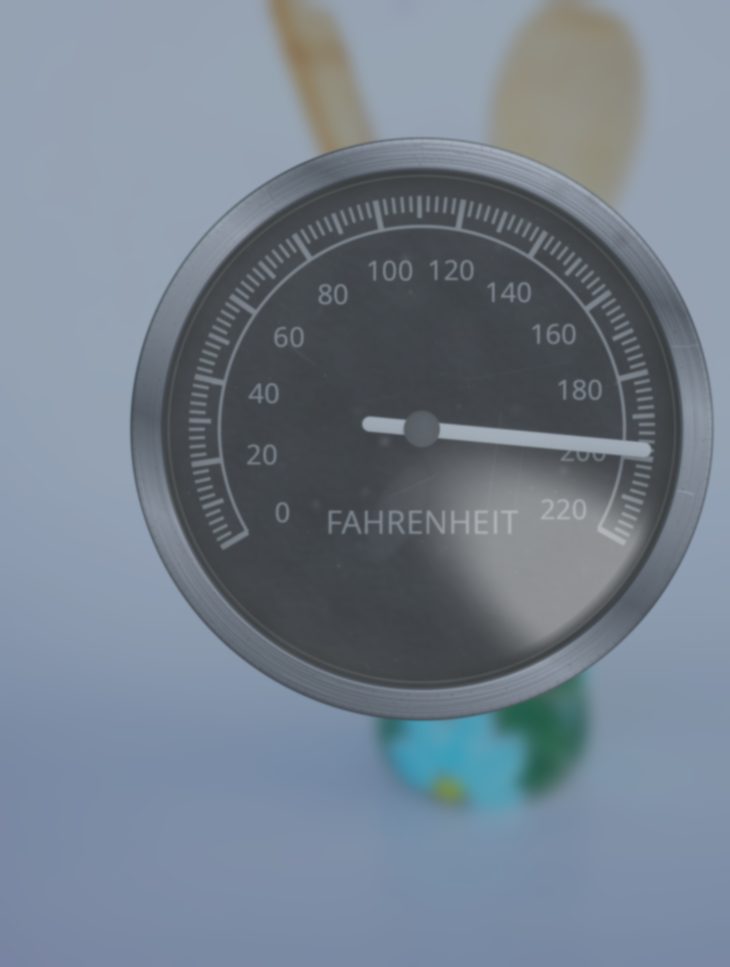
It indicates 198 °F
